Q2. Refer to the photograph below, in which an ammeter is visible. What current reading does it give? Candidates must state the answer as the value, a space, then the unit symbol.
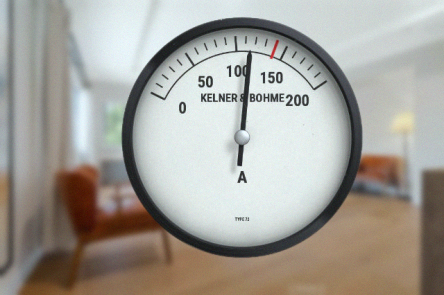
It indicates 115 A
